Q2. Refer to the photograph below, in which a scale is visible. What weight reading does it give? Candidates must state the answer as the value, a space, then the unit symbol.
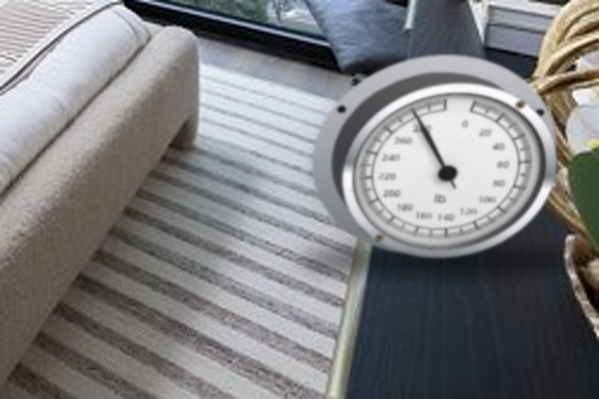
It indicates 280 lb
